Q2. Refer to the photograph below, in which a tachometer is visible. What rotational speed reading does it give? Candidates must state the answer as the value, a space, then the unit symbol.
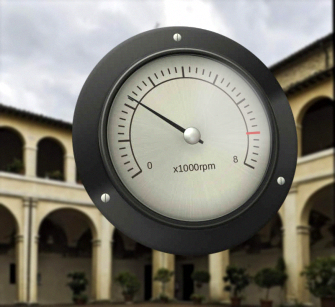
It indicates 2200 rpm
